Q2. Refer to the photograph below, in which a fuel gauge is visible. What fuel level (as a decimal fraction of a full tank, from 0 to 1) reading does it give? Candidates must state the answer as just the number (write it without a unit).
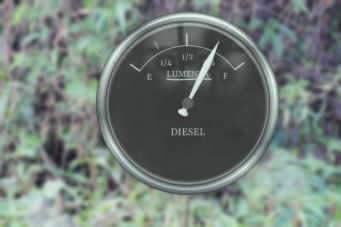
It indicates 0.75
